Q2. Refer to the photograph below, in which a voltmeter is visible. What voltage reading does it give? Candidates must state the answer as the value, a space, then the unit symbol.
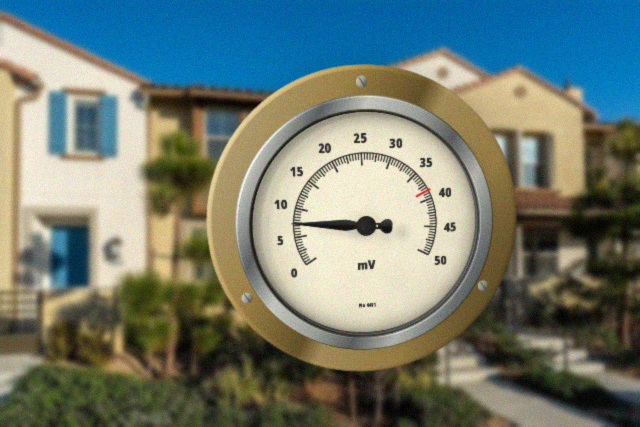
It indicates 7.5 mV
